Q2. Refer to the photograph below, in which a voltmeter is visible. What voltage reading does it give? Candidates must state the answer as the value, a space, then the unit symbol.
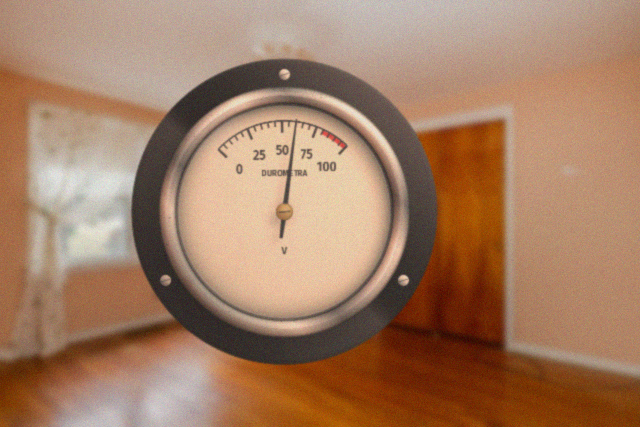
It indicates 60 V
